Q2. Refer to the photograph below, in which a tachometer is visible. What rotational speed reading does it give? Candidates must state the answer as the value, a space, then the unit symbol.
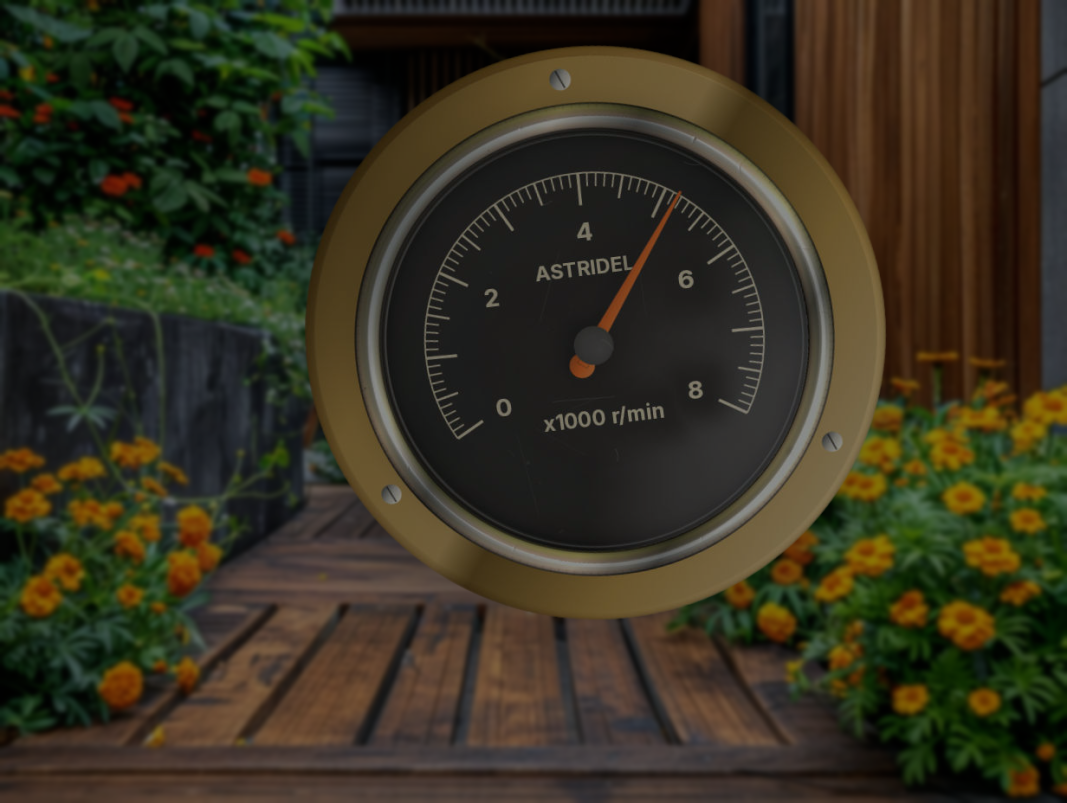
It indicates 5150 rpm
